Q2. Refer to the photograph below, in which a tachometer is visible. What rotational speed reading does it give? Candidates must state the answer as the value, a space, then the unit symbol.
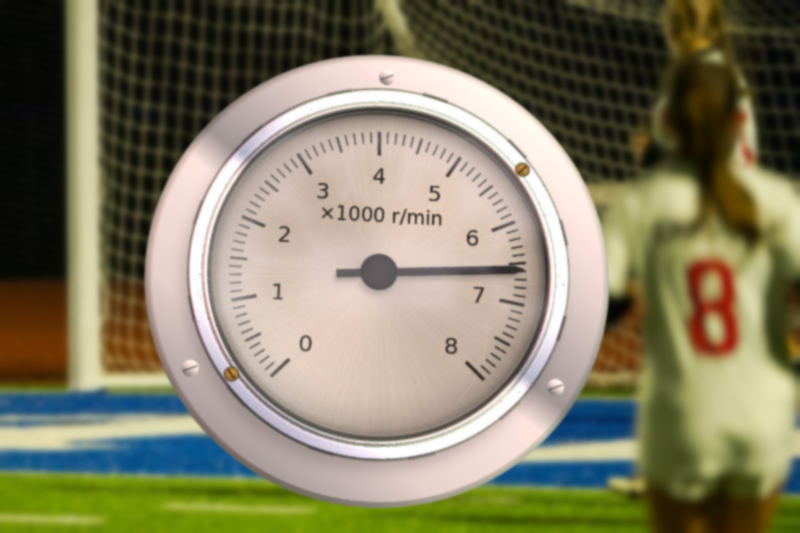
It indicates 6600 rpm
